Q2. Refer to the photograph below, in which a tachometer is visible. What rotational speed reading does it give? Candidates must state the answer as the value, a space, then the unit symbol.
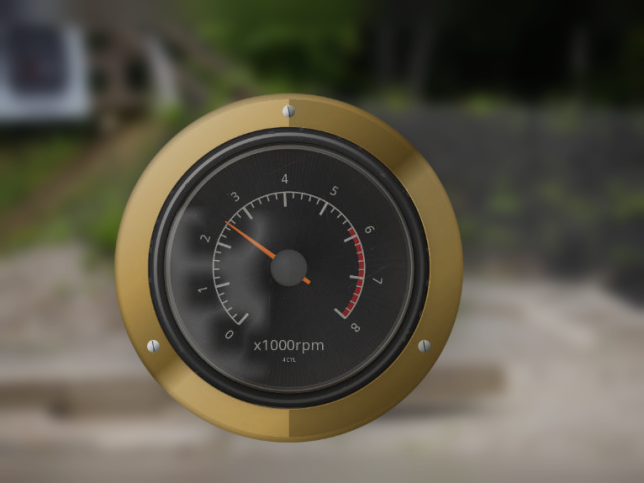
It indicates 2500 rpm
